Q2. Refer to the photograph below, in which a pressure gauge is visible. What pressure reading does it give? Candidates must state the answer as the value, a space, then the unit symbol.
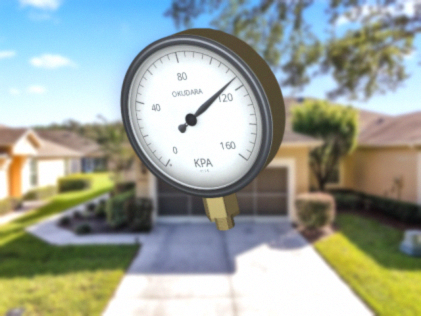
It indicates 115 kPa
